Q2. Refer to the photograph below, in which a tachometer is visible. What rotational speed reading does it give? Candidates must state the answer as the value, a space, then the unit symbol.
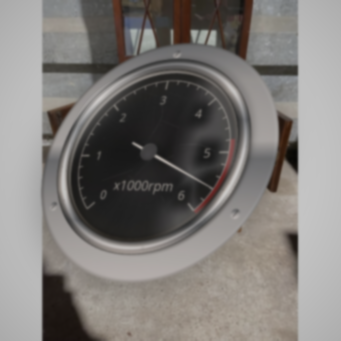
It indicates 5600 rpm
